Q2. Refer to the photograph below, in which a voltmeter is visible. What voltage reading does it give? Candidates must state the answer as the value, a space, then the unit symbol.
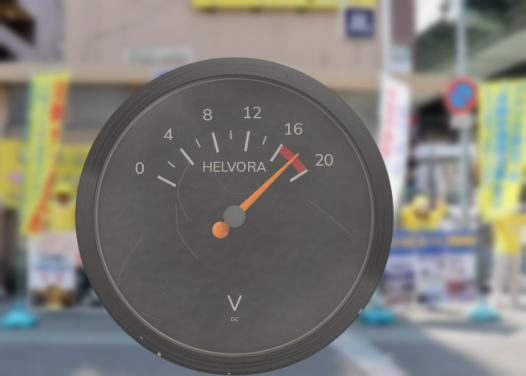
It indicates 18 V
